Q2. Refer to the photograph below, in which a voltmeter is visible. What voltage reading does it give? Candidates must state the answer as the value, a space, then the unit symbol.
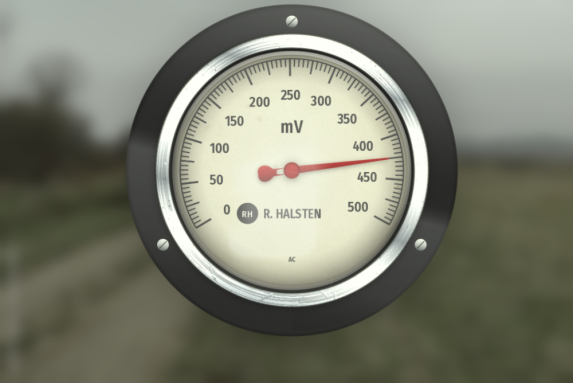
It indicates 425 mV
